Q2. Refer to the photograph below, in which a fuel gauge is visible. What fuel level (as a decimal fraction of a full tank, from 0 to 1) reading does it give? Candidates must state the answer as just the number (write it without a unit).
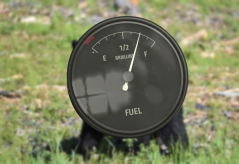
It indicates 0.75
